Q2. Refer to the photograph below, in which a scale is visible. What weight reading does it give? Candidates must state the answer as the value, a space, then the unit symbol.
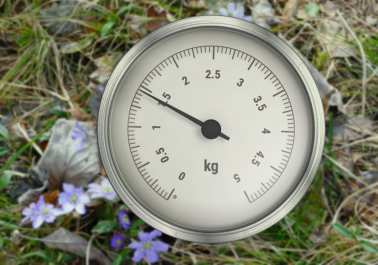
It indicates 1.45 kg
